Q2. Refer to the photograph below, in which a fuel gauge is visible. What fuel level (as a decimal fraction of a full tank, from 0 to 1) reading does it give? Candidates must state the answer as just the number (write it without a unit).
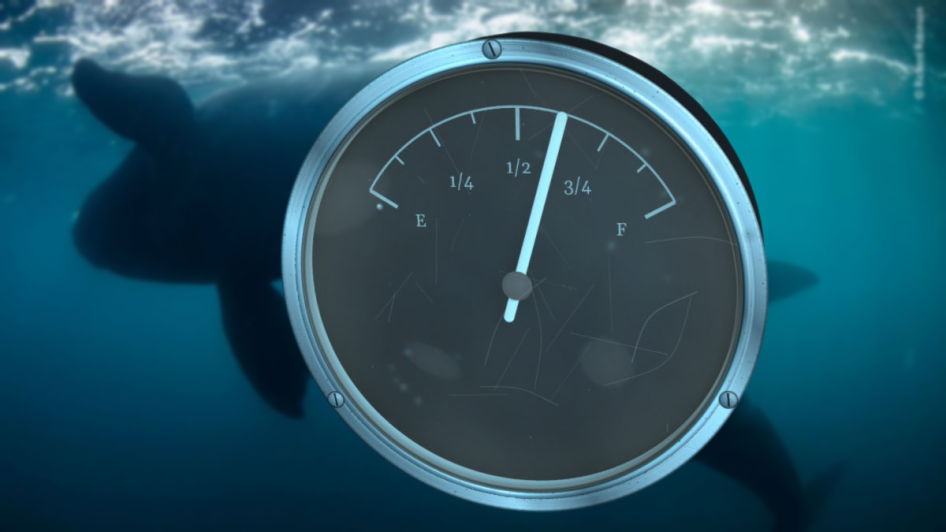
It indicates 0.625
